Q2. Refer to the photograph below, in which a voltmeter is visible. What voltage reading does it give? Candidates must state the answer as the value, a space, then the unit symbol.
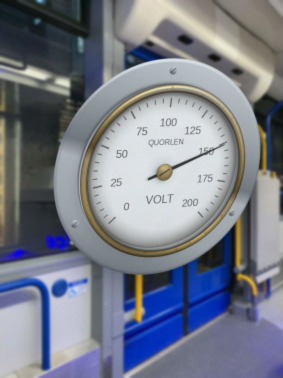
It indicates 150 V
